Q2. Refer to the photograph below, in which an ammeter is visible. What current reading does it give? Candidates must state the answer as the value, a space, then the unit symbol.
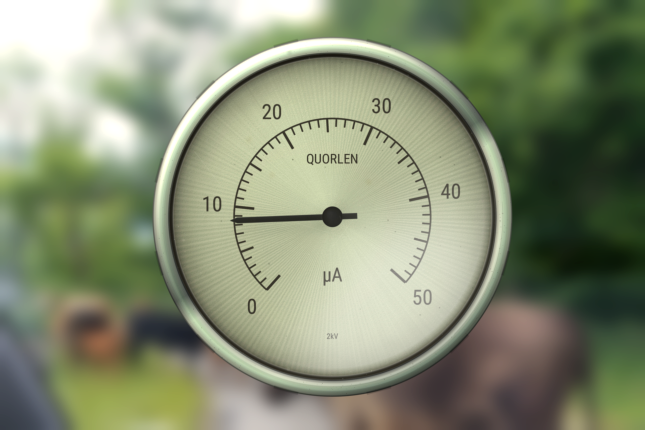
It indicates 8.5 µA
